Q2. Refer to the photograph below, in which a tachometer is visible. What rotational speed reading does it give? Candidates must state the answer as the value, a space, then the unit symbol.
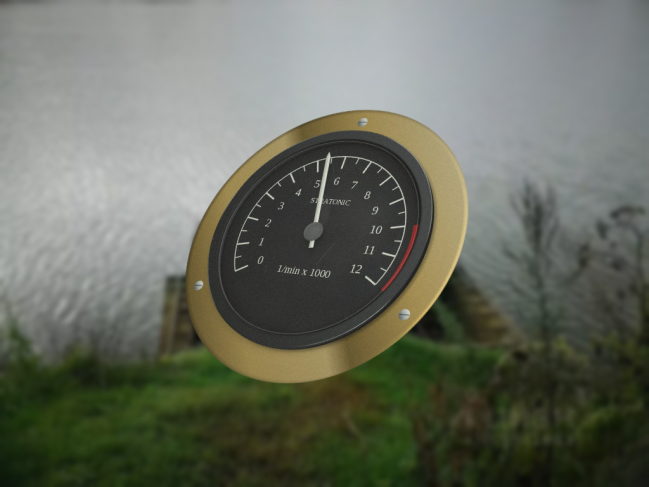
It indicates 5500 rpm
